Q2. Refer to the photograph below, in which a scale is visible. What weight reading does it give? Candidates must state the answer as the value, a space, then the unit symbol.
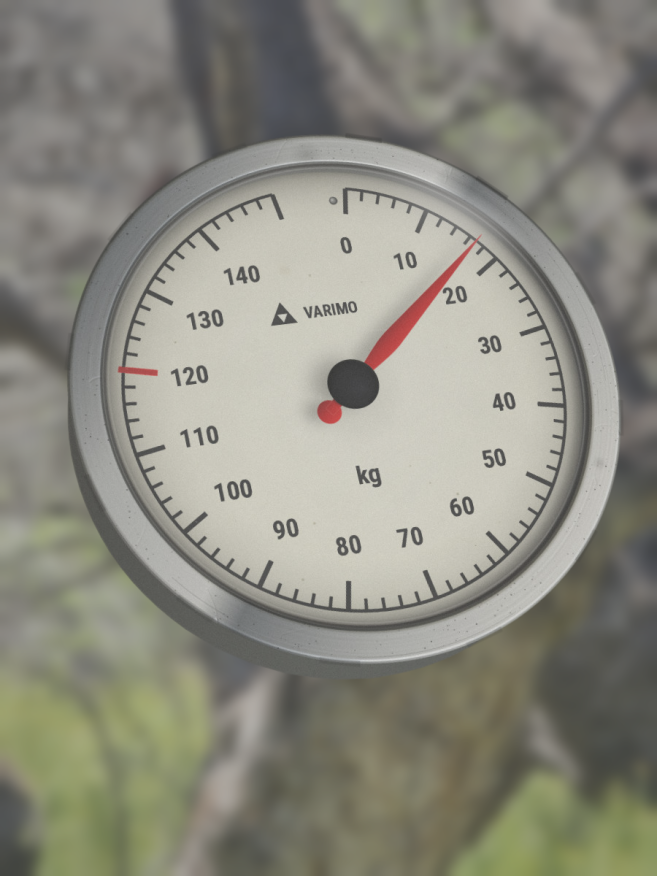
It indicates 17 kg
